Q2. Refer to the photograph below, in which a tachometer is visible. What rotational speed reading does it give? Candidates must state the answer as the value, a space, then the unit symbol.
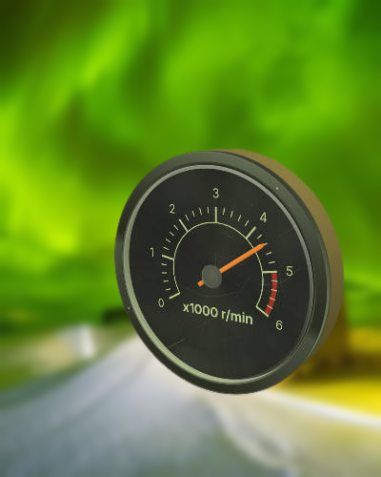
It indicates 4400 rpm
